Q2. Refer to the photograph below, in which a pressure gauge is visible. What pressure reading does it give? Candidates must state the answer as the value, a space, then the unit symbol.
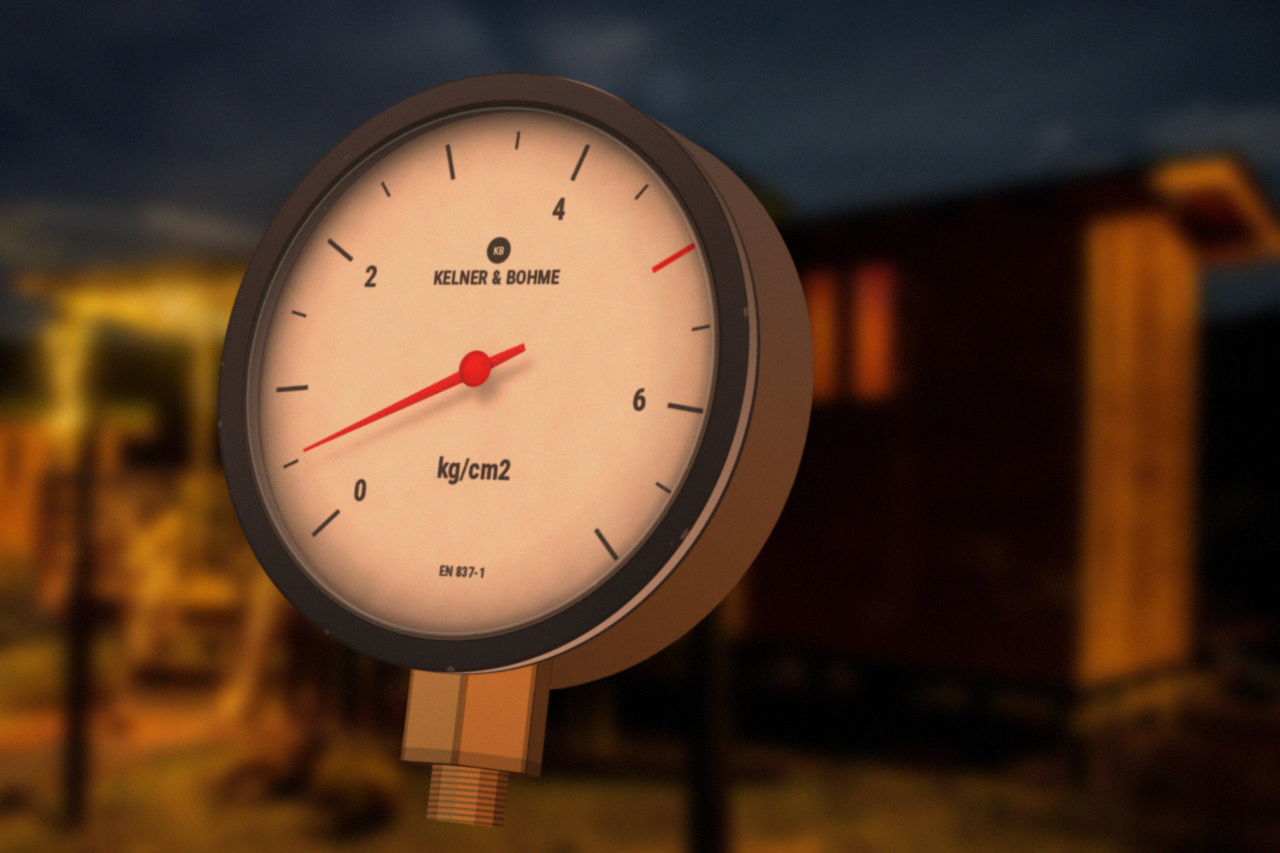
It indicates 0.5 kg/cm²
